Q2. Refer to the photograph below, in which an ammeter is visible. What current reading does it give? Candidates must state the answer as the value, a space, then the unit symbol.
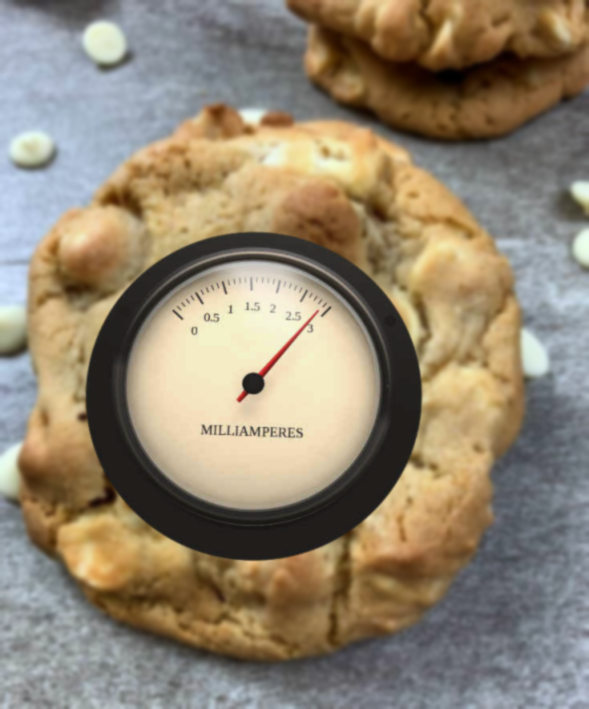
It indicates 2.9 mA
